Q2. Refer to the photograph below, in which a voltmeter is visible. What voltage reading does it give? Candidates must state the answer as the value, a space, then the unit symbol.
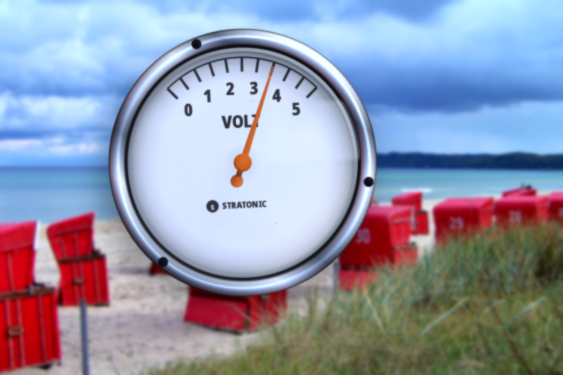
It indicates 3.5 V
